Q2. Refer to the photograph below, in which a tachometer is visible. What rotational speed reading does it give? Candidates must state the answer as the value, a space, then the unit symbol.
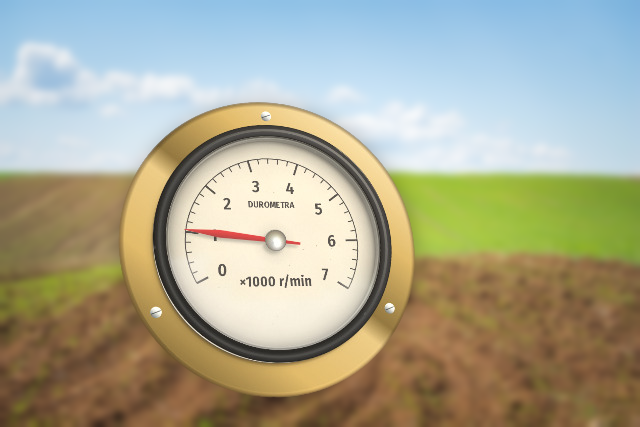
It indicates 1000 rpm
